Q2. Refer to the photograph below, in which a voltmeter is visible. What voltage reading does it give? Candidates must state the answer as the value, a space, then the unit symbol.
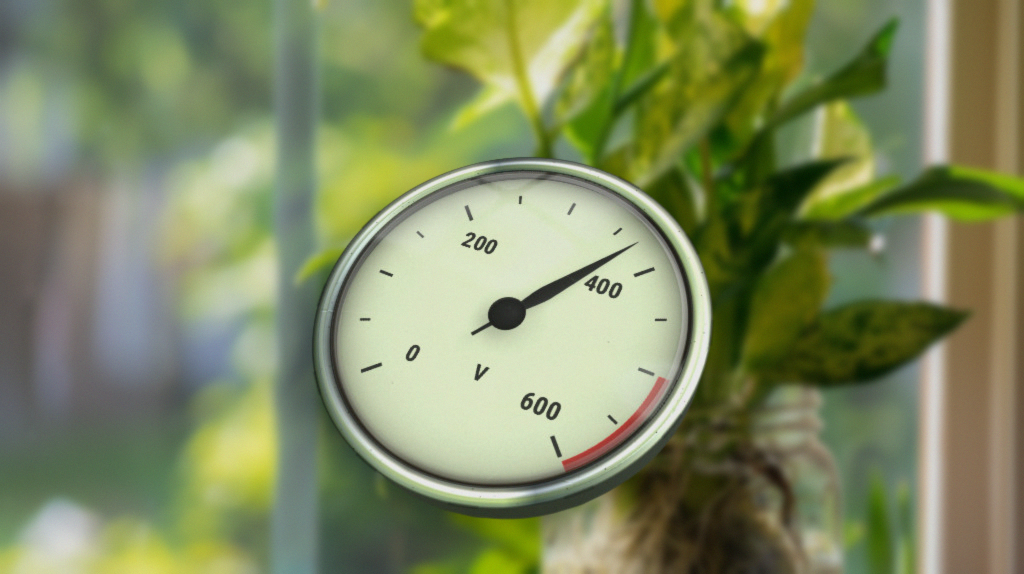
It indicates 375 V
